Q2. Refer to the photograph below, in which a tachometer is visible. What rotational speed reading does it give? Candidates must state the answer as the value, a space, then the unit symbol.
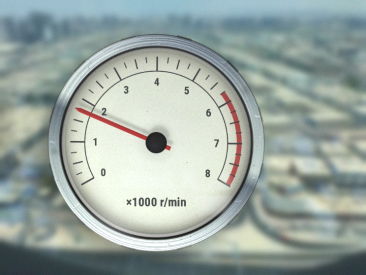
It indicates 1750 rpm
